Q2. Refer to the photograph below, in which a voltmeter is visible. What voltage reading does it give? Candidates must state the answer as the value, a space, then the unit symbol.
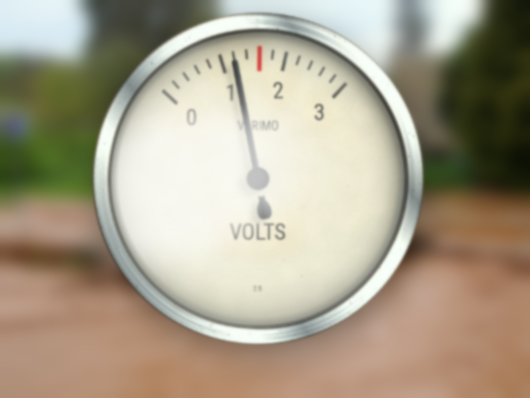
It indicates 1.2 V
